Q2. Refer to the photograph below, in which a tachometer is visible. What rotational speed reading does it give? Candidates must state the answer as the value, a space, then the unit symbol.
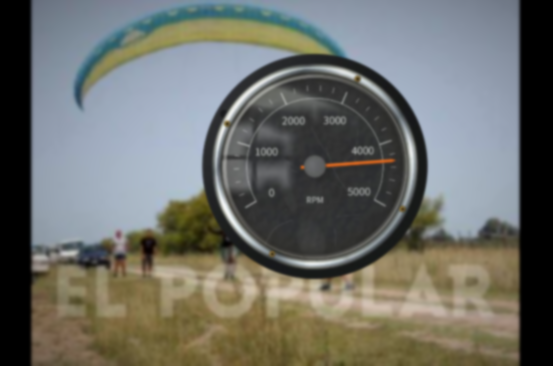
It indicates 4300 rpm
